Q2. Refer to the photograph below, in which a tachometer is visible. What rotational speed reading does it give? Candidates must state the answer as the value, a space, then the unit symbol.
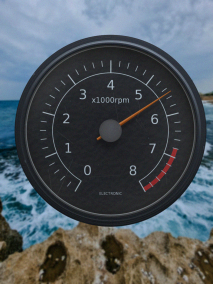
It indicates 5500 rpm
